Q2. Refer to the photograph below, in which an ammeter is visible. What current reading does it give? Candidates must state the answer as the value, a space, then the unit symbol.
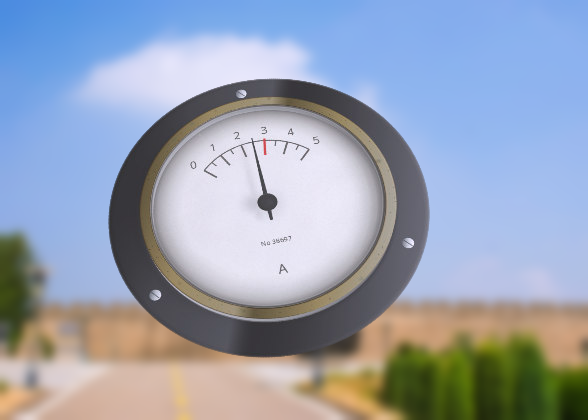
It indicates 2.5 A
